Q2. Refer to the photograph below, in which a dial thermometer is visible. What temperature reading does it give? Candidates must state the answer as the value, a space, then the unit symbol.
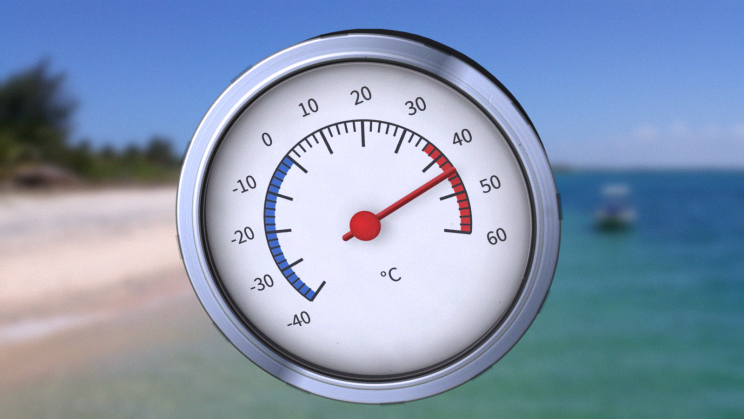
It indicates 44 °C
